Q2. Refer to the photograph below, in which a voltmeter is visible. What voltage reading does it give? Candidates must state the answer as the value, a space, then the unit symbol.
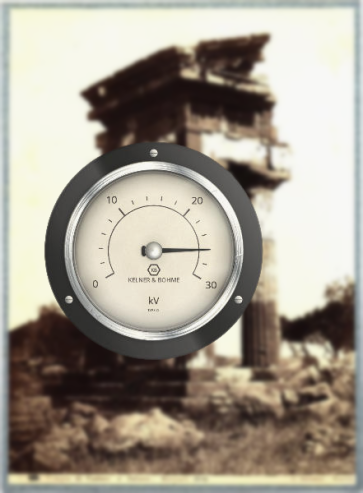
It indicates 26 kV
